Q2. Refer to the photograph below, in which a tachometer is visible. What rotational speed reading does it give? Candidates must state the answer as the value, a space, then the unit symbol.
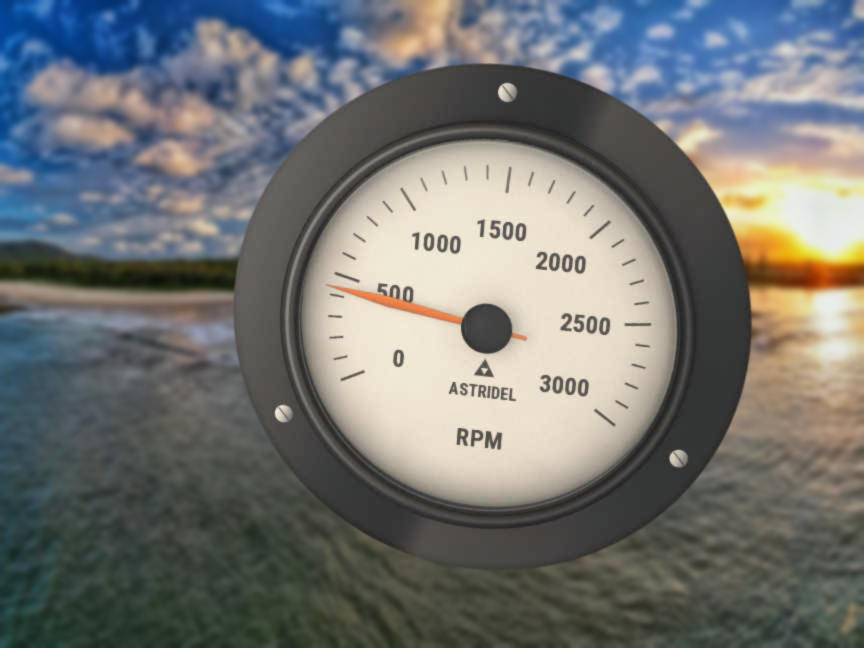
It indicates 450 rpm
